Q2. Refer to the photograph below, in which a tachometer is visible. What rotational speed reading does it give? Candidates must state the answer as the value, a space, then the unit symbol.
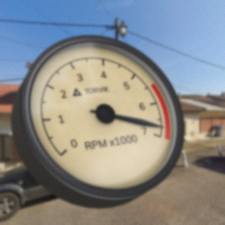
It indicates 6750 rpm
